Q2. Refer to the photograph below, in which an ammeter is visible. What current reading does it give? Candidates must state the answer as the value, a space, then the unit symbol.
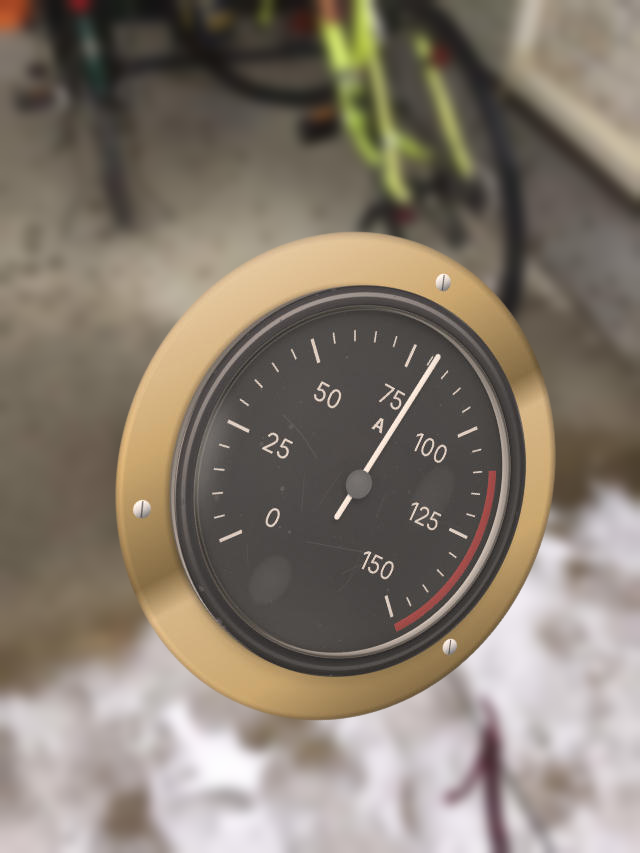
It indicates 80 A
